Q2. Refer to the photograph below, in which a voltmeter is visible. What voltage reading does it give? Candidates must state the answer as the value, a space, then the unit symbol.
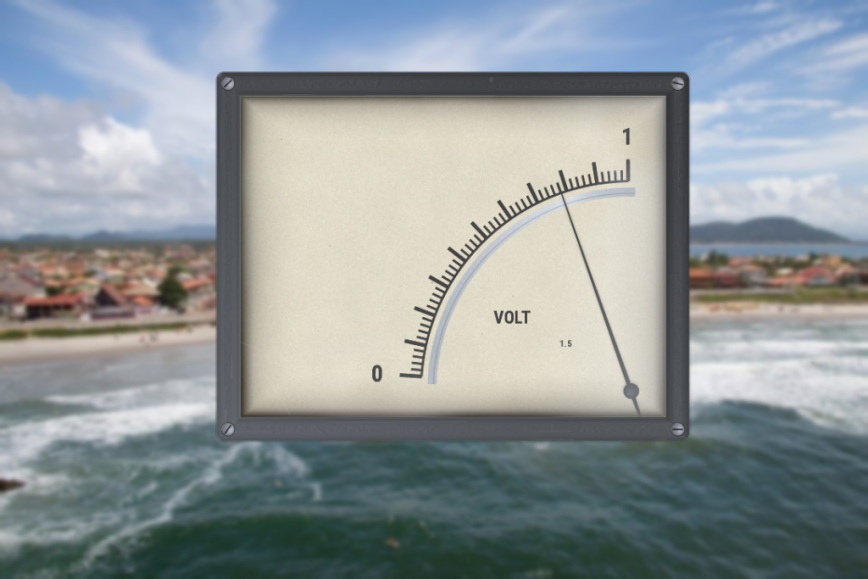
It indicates 0.78 V
